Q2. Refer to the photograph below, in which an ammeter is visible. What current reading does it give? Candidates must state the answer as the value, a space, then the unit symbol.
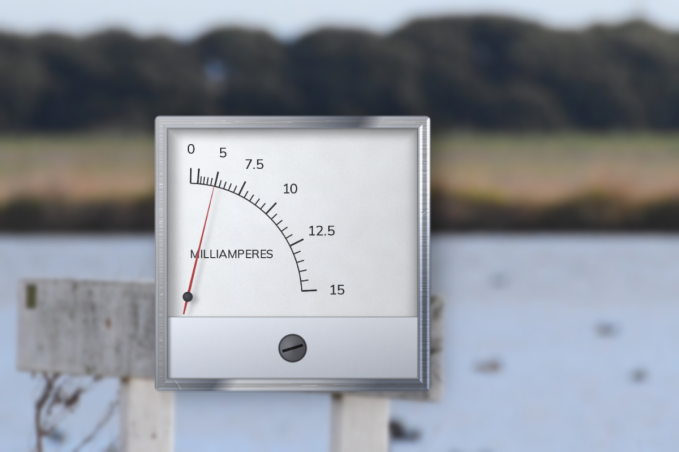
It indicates 5 mA
